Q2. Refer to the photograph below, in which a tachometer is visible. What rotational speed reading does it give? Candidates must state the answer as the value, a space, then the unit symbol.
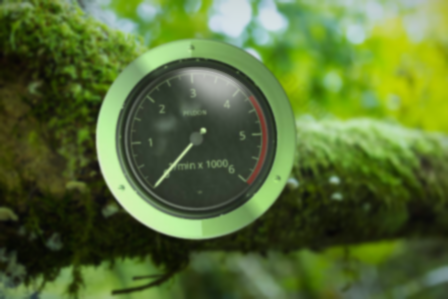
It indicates 0 rpm
